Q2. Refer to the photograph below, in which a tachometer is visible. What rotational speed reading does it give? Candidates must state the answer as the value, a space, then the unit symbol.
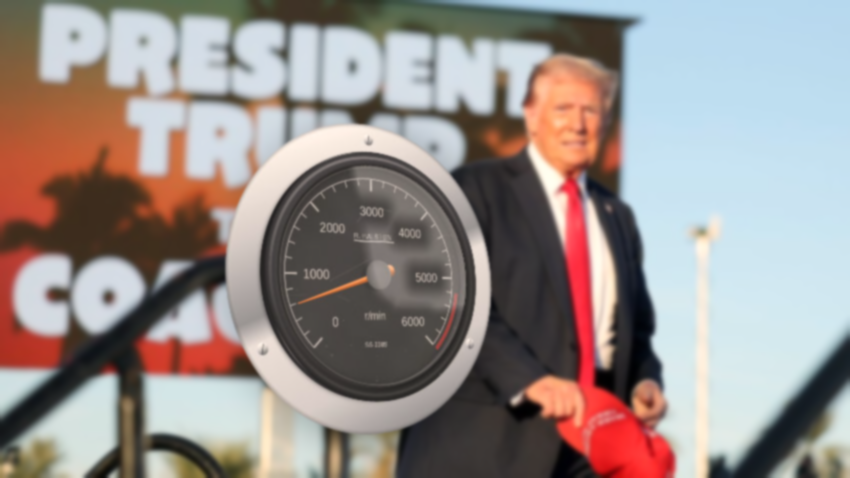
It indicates 600 rpm
